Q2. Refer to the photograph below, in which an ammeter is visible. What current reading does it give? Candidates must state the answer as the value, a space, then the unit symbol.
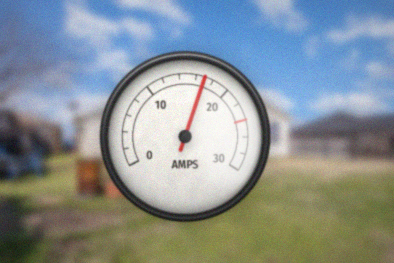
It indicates 17 A
